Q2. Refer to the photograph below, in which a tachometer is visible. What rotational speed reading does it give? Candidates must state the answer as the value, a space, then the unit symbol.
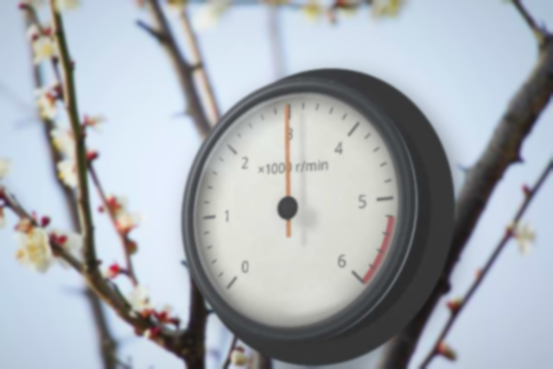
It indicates 3000 rpm
